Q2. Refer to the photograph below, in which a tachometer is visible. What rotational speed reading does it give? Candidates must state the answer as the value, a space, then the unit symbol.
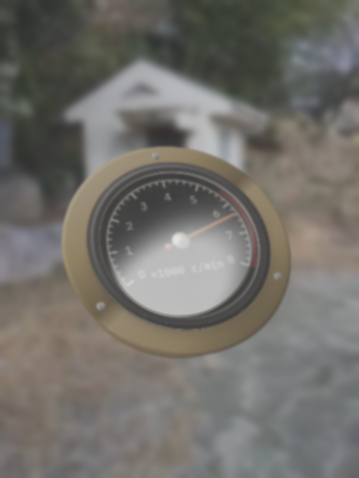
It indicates 6400 rpm
